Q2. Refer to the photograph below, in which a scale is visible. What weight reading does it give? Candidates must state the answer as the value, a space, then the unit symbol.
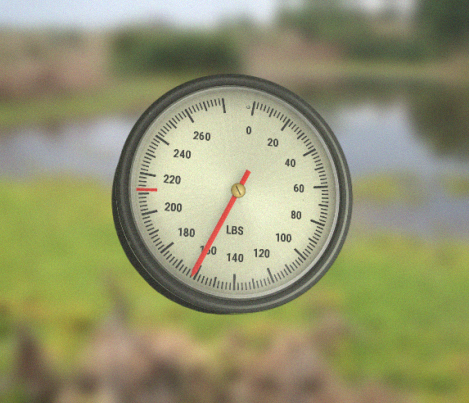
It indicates 162 lb
